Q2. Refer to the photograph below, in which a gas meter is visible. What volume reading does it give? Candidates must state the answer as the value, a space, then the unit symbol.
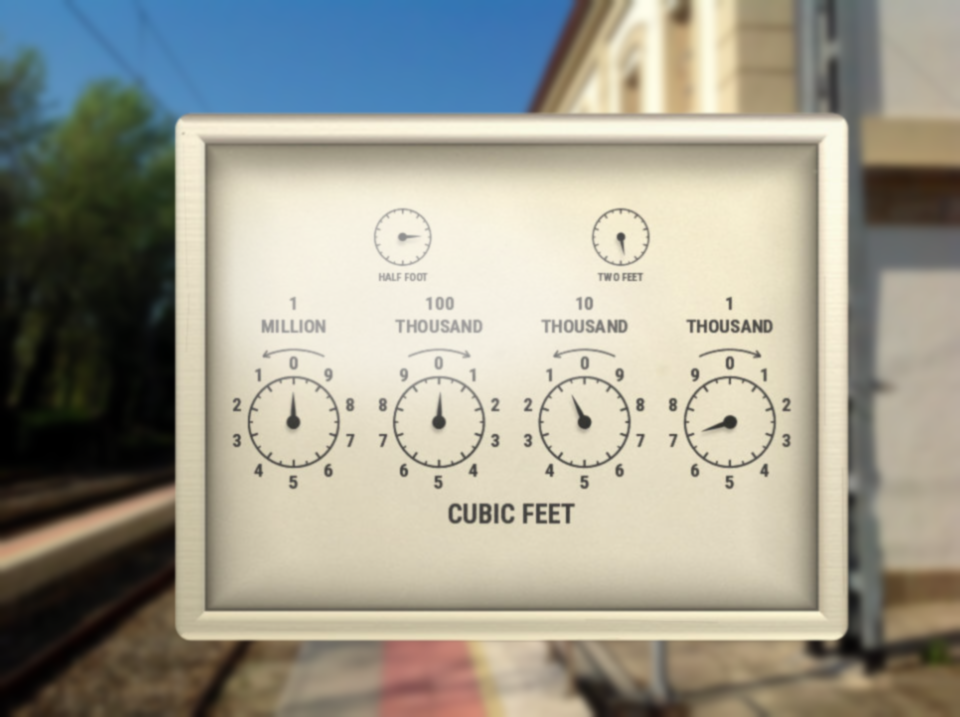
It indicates 700 ft³
